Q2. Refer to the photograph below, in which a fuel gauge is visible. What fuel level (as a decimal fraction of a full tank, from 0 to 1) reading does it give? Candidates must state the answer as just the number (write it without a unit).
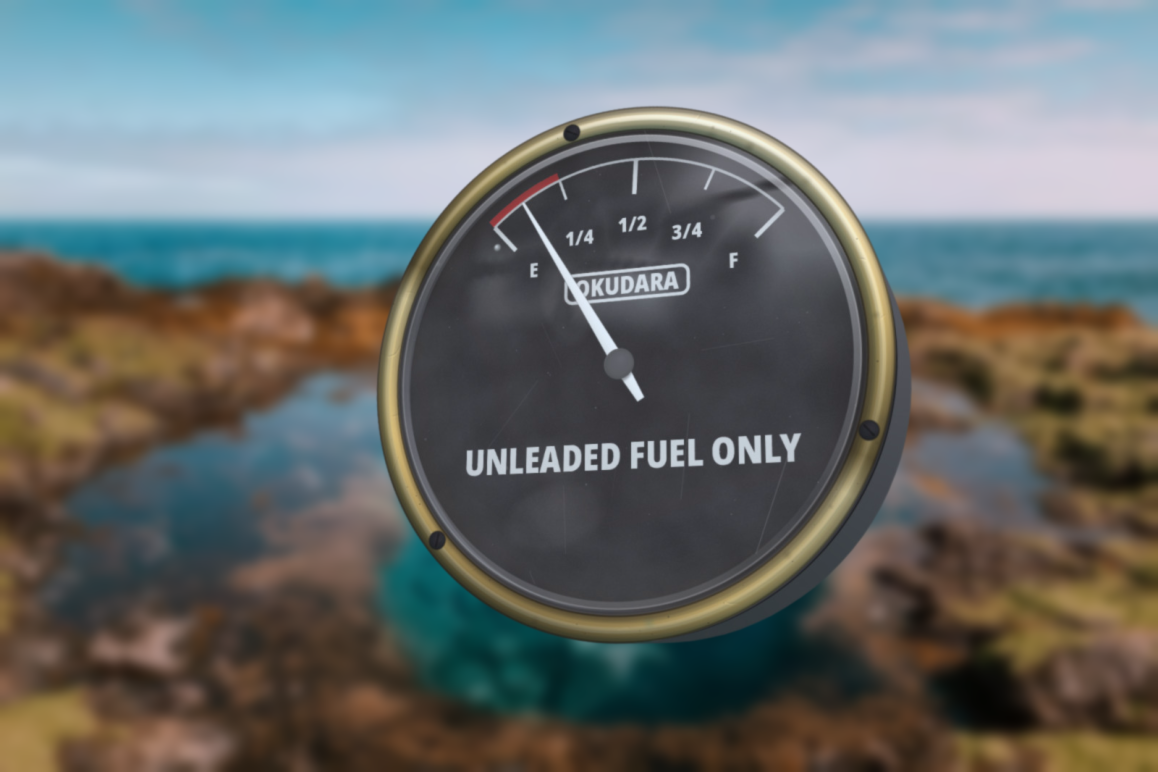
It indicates 0.125
